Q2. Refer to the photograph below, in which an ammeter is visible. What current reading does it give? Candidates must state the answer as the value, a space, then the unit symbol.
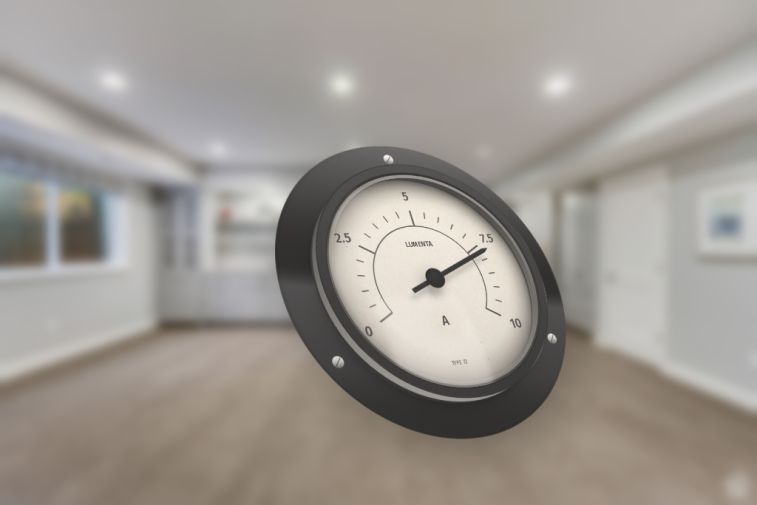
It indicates 7.75 A
